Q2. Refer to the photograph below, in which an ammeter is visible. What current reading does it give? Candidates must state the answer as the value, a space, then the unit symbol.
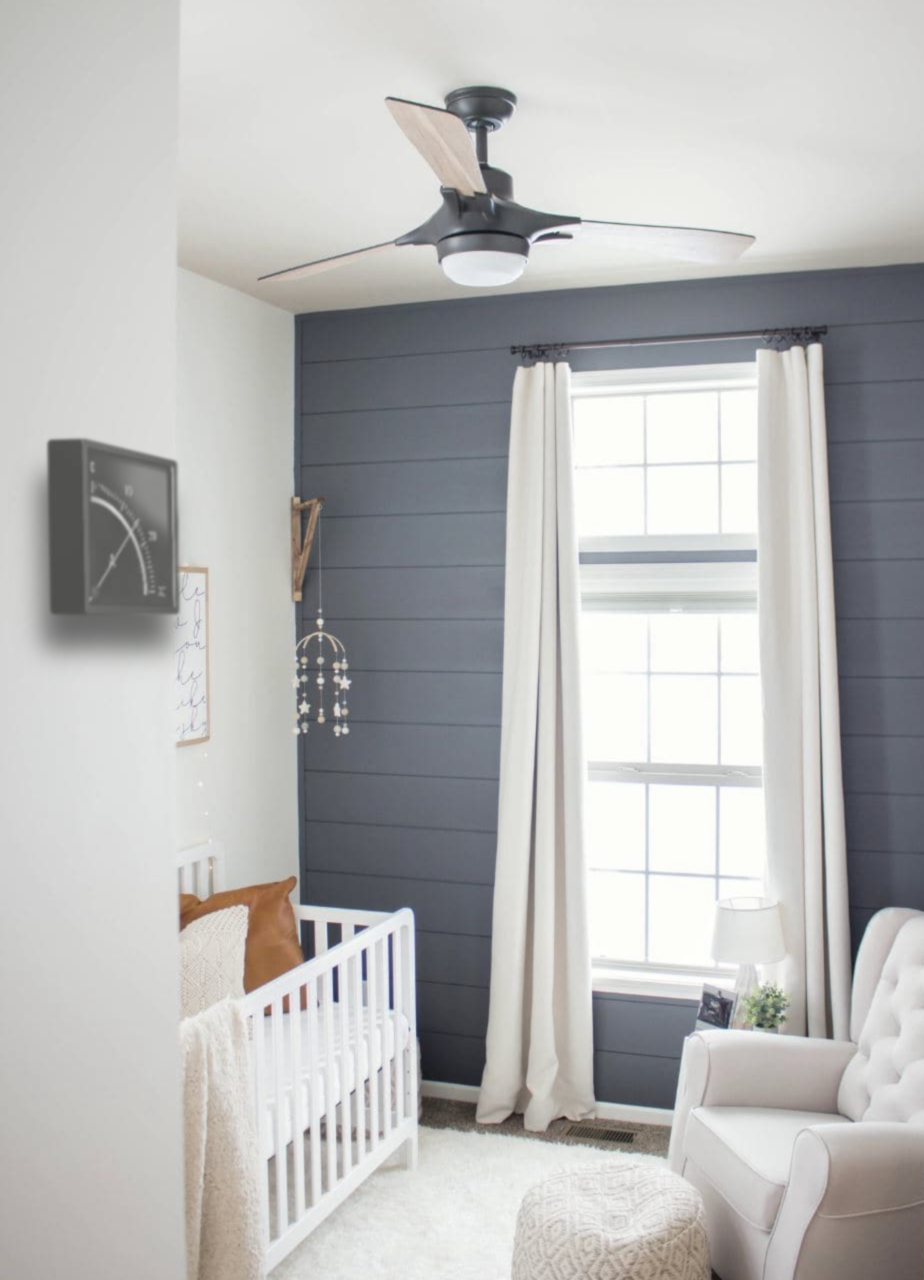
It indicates 15 A
